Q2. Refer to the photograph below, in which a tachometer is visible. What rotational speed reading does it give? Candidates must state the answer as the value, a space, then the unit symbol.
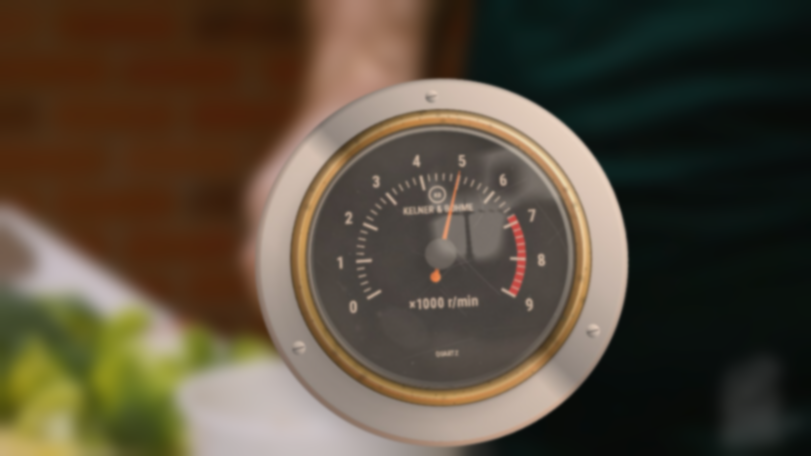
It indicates 5000 rpm
